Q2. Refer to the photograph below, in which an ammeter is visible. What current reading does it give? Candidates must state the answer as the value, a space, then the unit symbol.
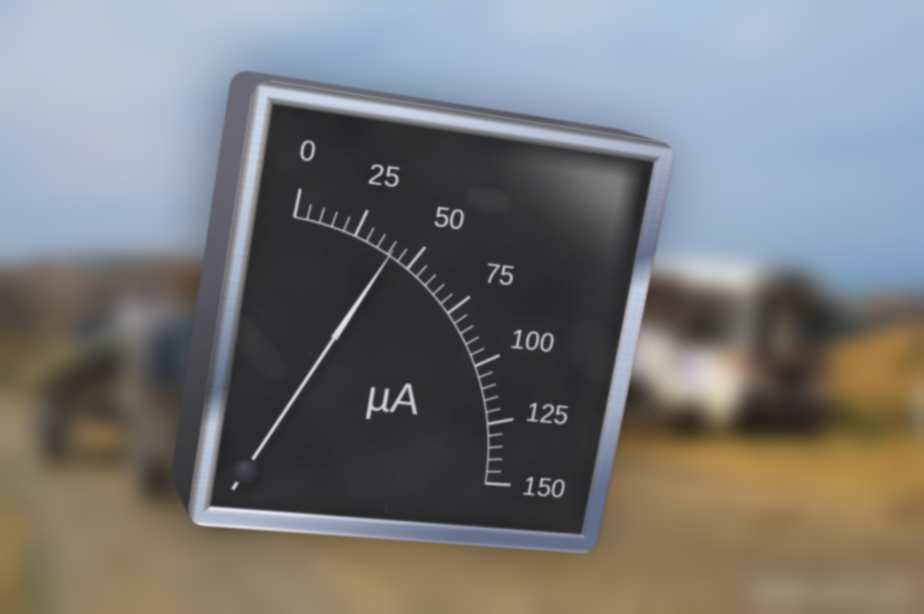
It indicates 40 µA
